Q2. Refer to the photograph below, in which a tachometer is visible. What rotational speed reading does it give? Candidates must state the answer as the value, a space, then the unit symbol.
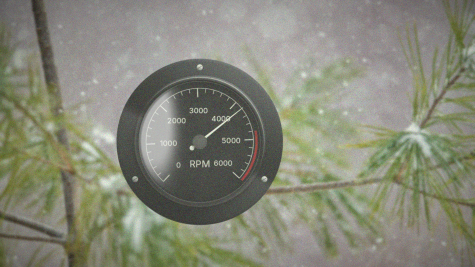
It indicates 4200 rpm
